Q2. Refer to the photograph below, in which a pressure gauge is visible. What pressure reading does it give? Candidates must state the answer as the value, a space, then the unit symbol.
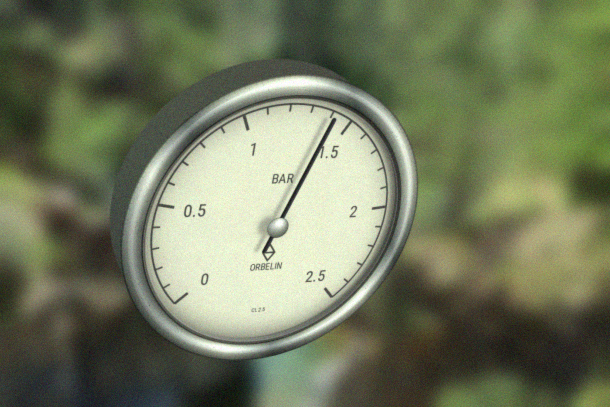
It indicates 1.4 bar
